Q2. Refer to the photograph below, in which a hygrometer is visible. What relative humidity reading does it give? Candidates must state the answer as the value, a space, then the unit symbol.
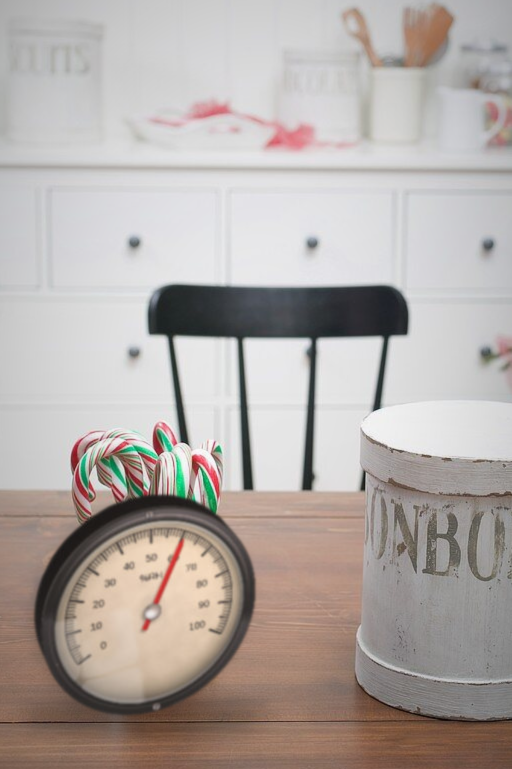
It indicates 60 %
